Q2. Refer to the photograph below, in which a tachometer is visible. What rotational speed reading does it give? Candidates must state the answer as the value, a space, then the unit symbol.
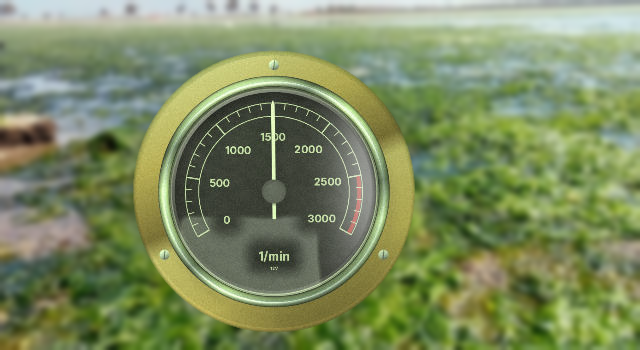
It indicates 1500 rpm
